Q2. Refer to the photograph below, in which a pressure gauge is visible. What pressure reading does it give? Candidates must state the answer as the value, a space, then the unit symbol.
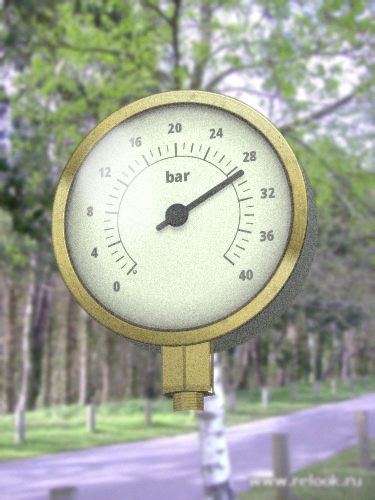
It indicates 29 bar
